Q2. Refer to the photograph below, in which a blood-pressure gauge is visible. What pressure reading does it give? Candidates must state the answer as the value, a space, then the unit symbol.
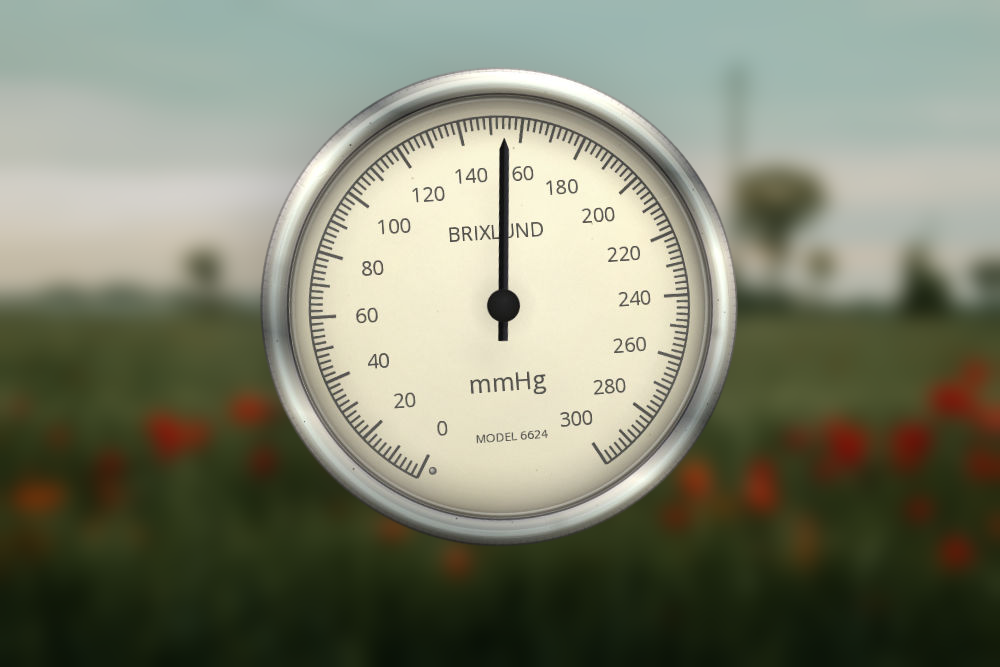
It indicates 154 mmHg
